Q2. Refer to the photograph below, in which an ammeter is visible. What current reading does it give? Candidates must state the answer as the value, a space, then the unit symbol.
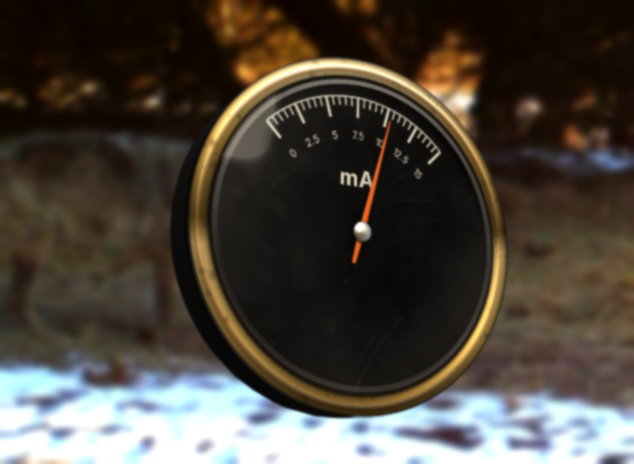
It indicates 10 mA
